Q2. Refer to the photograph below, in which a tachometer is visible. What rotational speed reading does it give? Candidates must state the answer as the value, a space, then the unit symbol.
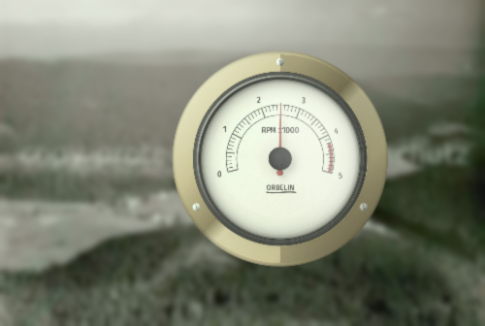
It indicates 2500 rpm
